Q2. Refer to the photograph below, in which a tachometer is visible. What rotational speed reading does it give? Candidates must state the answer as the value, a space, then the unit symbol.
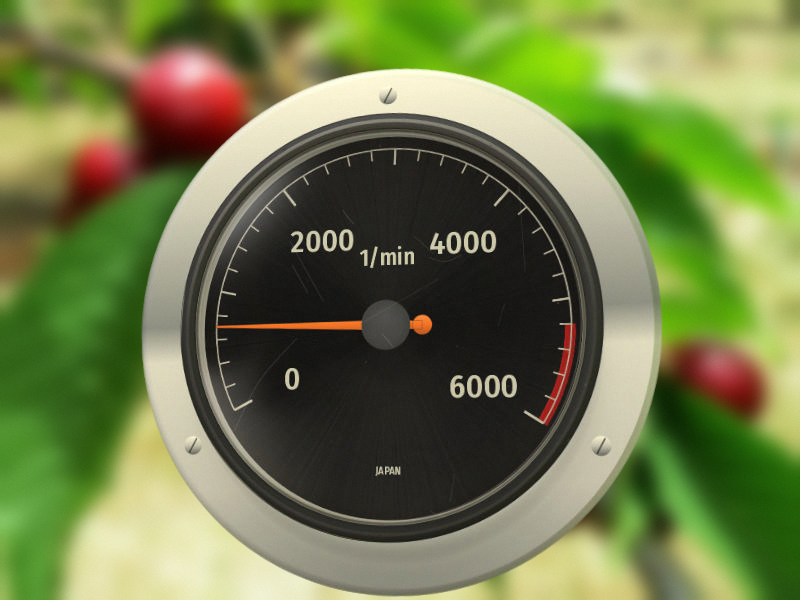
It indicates 700 rpm
